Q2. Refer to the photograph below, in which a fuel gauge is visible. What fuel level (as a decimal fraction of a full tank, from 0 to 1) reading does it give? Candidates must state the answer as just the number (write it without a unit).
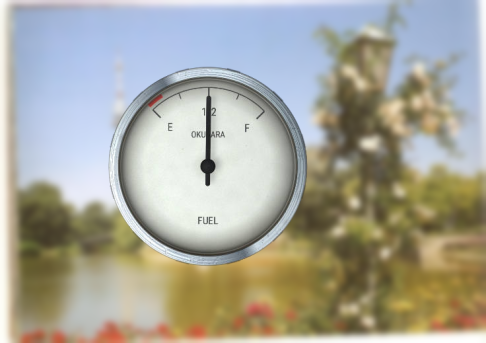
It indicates 0.5
